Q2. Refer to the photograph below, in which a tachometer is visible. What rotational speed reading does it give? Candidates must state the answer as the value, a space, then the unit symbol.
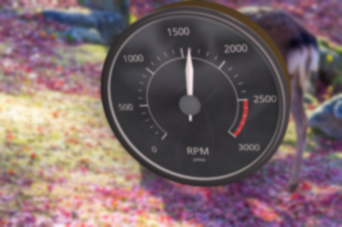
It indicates 1600 rpm
